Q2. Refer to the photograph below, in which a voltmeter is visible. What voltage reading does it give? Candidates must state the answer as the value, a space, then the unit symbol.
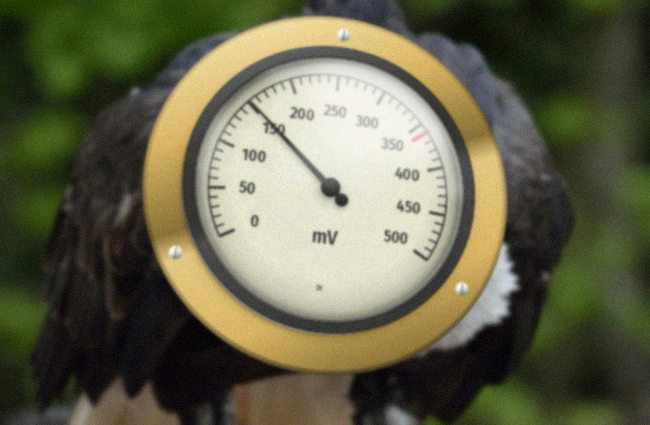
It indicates 150 mV
